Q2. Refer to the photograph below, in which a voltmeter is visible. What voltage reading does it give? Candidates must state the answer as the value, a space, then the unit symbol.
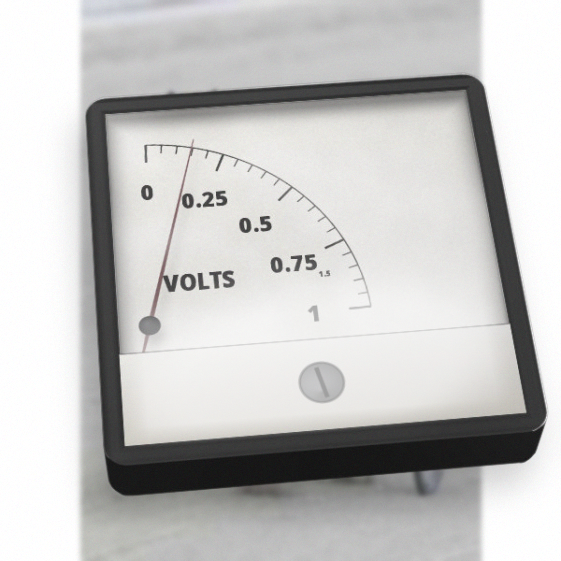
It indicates 0.15 V
